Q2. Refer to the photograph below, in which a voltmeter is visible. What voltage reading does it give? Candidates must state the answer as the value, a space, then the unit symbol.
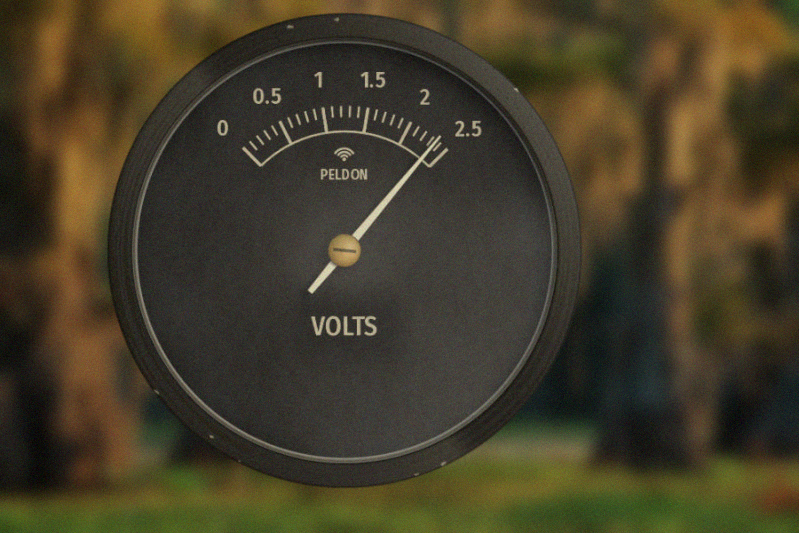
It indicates 2.35 V
